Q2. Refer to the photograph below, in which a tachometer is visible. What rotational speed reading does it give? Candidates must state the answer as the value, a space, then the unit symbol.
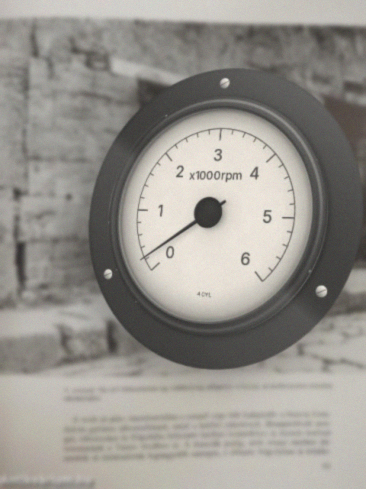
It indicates 200 rpm
